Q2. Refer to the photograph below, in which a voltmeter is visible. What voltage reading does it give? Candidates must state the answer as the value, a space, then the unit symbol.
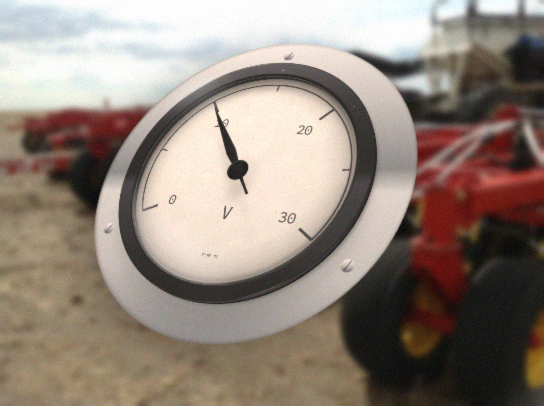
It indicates 10 V
